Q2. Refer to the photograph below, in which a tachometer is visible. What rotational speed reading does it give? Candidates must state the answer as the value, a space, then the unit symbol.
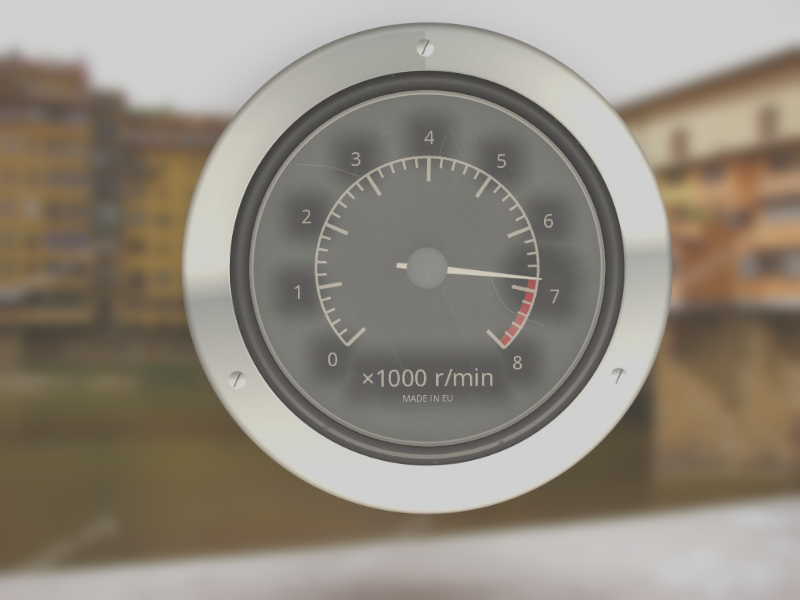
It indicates 6800 rpm
